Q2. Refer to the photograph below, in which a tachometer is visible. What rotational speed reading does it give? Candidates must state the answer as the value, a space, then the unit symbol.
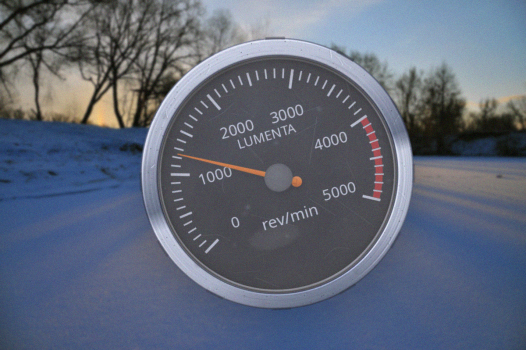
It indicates 1250 rpm
